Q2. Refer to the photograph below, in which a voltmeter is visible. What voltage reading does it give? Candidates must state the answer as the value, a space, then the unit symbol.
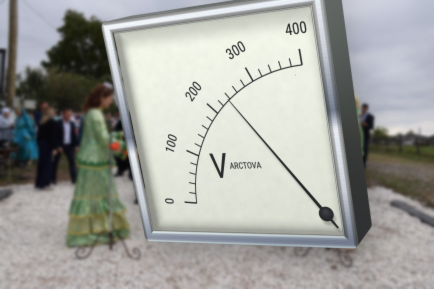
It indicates 240 V
